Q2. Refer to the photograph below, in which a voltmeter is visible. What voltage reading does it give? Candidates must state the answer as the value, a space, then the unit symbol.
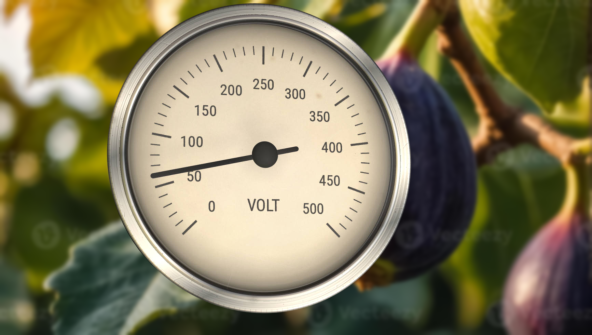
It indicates 60 V
